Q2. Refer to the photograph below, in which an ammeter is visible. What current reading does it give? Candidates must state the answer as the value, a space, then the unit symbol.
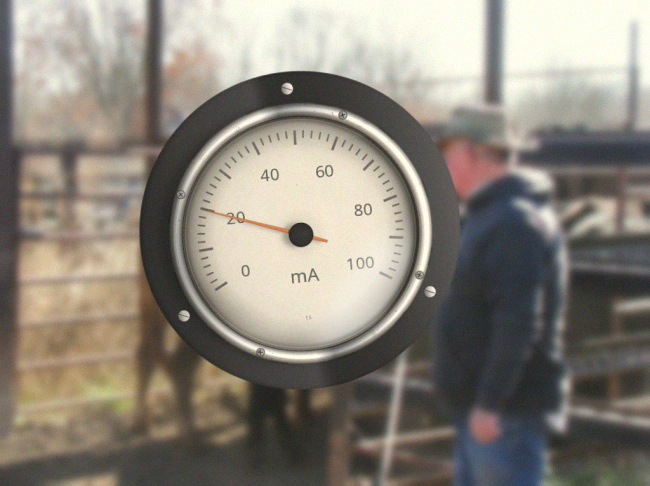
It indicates 20 mA
